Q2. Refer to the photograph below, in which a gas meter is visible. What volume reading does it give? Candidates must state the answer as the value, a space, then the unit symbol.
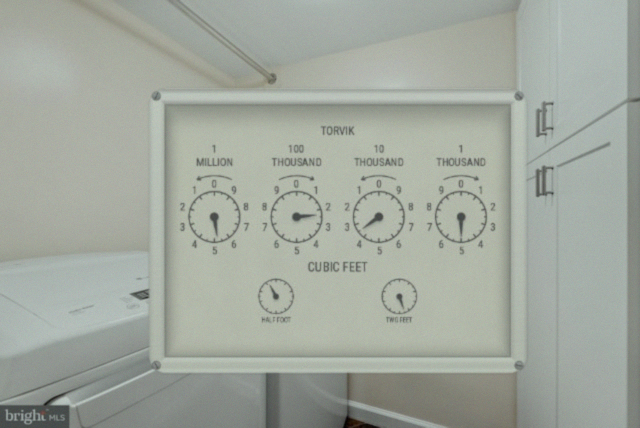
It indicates 523500 ft³
